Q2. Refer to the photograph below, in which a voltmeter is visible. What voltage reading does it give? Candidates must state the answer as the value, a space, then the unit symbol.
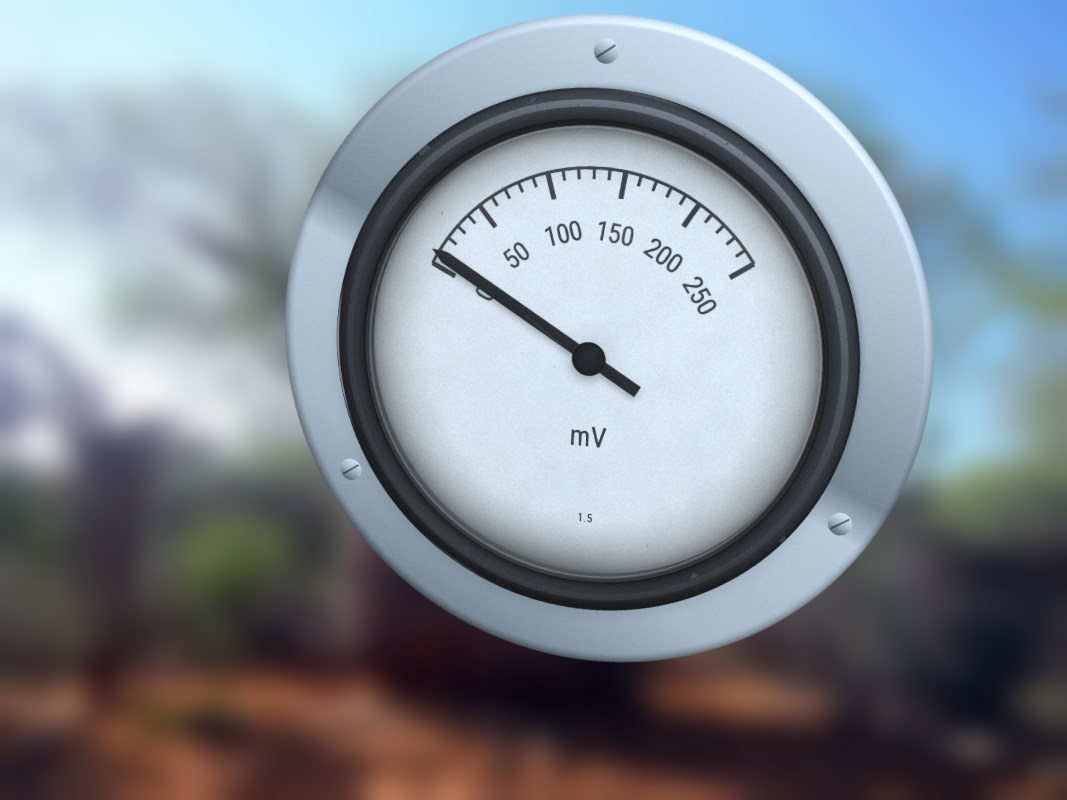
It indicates 10 mV
